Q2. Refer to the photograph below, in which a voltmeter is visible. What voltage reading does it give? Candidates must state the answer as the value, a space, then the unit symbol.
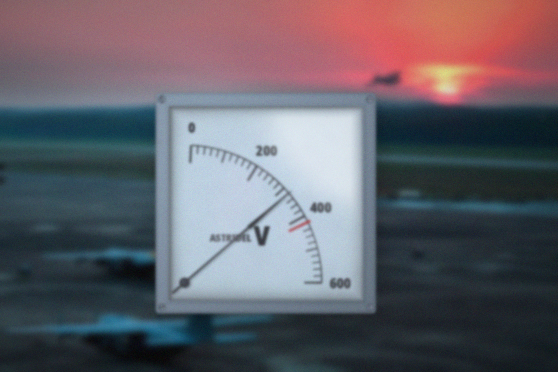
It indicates 320 V
